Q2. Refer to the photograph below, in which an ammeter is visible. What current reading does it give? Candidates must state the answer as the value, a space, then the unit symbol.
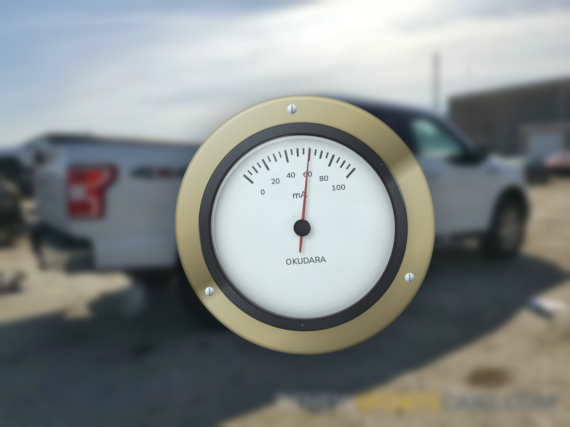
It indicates 60 mA
